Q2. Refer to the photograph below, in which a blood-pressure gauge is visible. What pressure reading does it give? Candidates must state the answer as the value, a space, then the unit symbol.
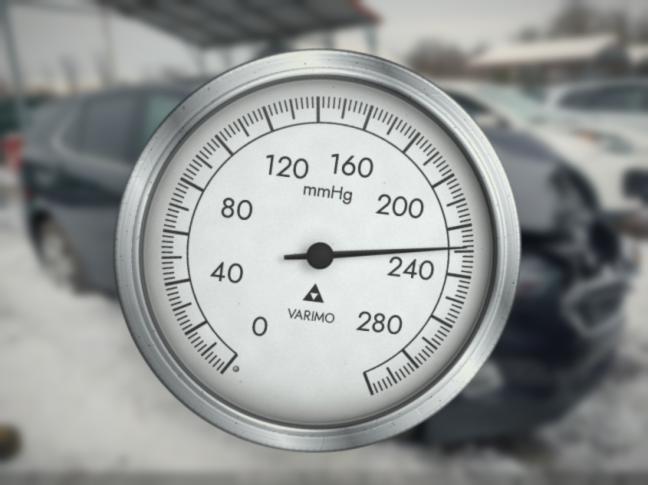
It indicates 228 mmHg
